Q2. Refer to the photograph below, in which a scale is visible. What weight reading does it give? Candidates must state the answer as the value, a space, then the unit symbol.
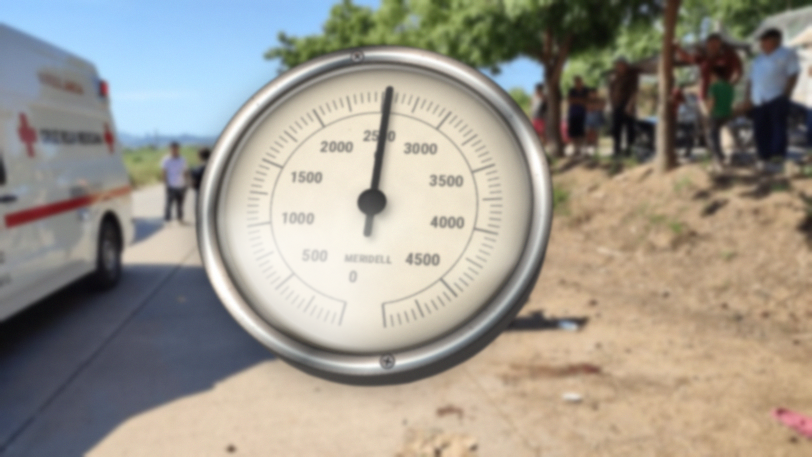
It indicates 2550 g
